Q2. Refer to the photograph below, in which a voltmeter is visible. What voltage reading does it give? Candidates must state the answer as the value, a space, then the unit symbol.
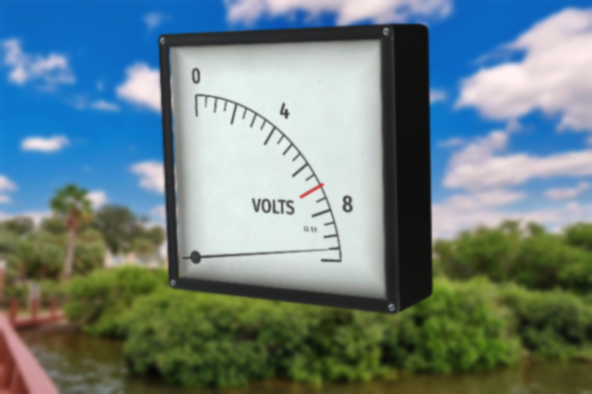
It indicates 9.5 V
